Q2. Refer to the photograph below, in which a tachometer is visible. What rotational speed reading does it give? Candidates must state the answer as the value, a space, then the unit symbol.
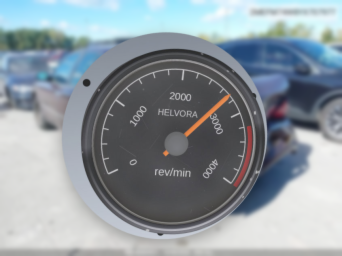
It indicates 2700 rpm
